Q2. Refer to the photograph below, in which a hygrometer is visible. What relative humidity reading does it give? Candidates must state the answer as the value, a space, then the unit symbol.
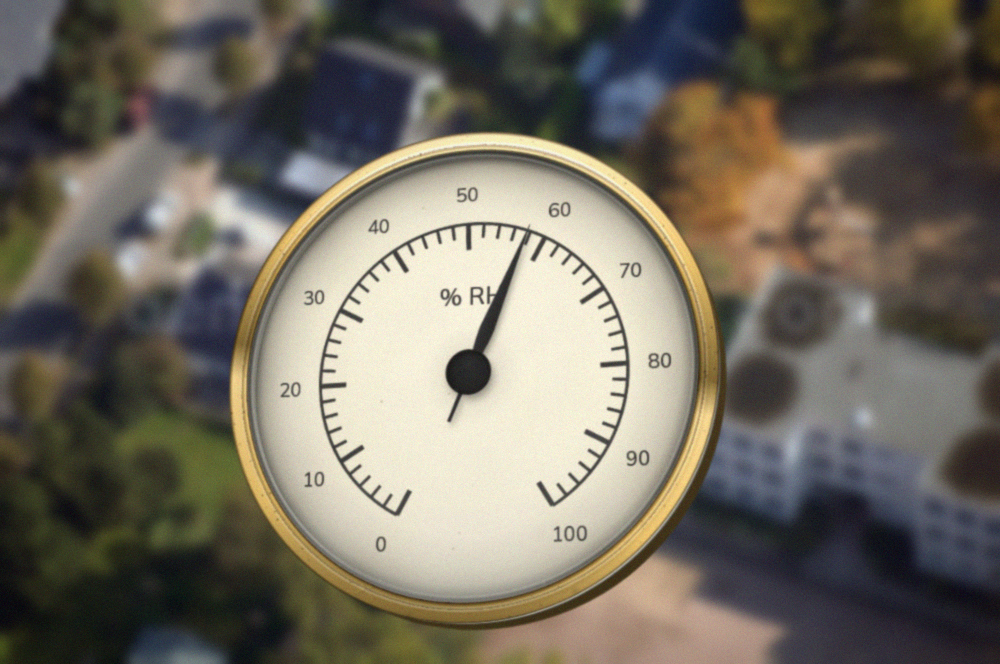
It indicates 58 %
